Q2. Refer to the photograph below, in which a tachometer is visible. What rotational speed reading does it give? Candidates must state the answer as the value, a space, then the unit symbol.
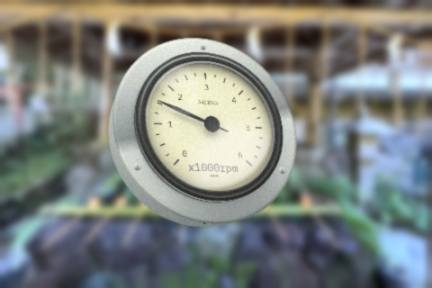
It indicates 1500 rpm
